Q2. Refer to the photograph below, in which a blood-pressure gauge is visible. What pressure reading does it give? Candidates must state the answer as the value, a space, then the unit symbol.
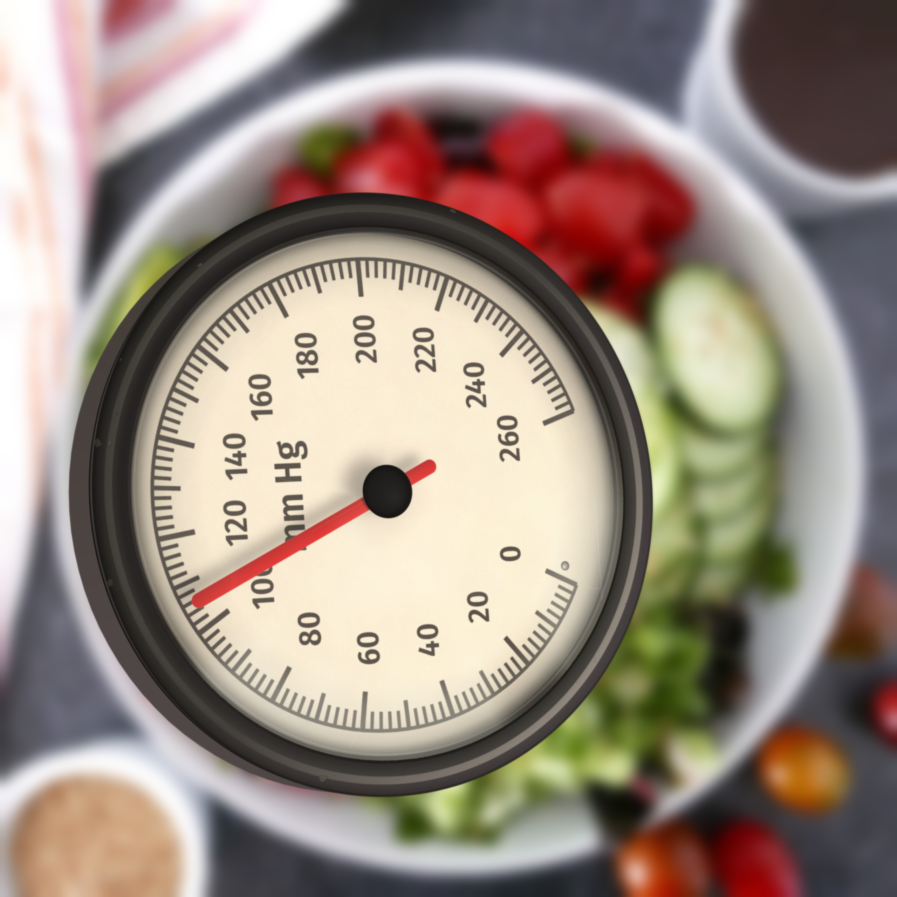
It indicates 106 mmHg
